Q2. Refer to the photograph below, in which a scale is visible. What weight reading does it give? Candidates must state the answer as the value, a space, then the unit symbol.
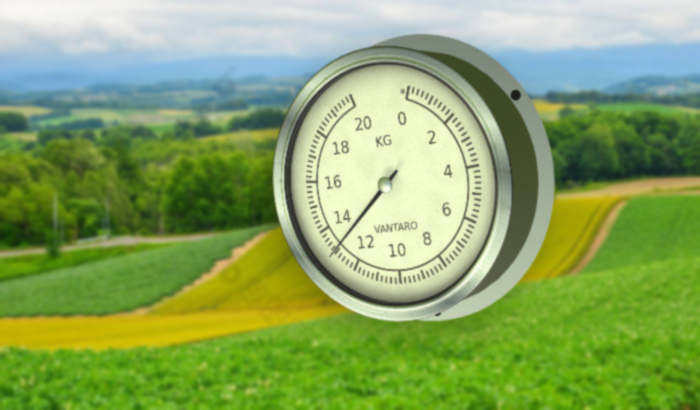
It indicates 13 kg
